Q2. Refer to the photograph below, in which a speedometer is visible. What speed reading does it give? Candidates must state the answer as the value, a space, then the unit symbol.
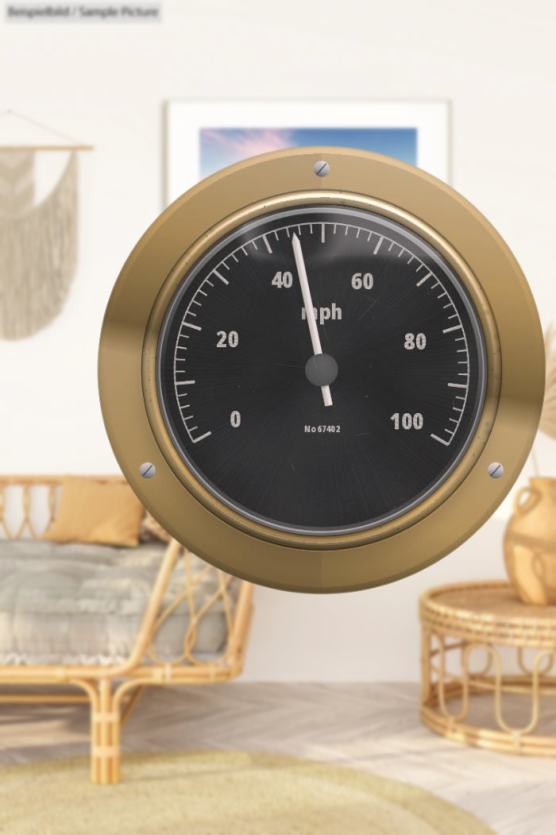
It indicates 45 mph
